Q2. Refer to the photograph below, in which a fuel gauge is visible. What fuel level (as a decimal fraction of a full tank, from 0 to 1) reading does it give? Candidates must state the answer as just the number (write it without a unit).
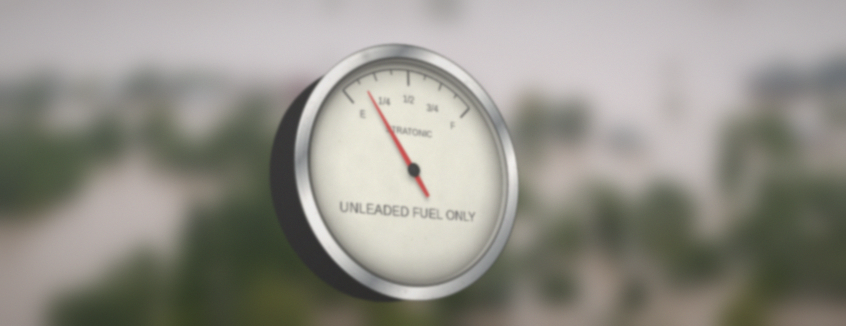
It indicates 0.125
